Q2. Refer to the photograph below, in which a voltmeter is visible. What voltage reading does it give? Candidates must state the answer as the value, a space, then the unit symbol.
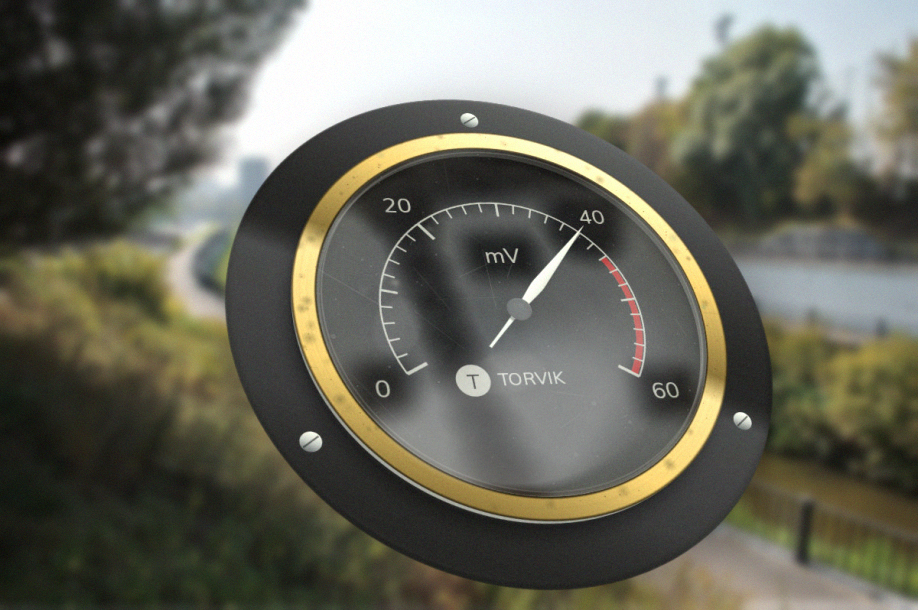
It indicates 40 mV
